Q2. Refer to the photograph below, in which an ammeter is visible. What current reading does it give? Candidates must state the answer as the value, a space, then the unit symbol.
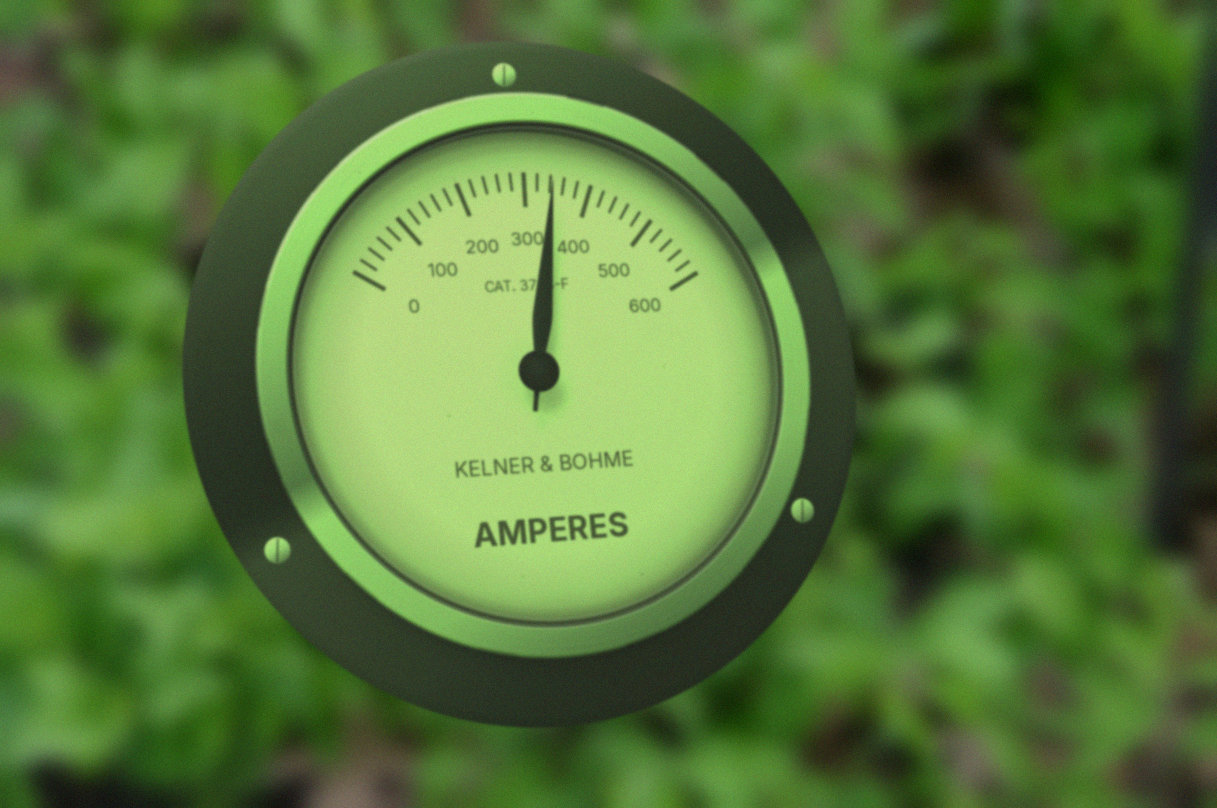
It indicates 340 A
